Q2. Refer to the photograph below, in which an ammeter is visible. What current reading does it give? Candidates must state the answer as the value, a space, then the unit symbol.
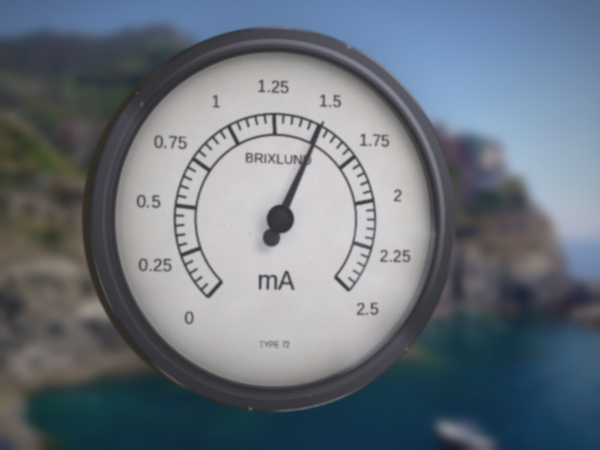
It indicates 1.5 mA
